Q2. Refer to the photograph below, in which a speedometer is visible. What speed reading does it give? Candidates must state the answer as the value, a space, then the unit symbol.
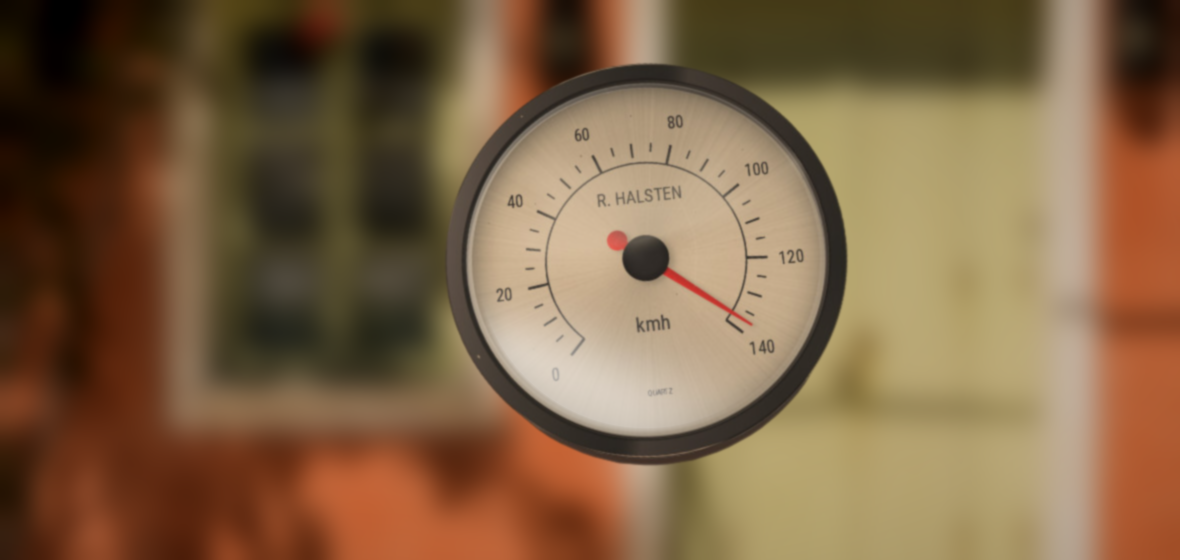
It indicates 137.5 km/h
